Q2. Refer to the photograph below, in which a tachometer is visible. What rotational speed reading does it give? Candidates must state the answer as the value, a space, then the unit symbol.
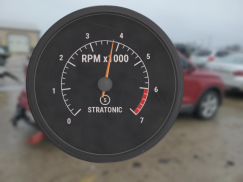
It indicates 3800 rpm
